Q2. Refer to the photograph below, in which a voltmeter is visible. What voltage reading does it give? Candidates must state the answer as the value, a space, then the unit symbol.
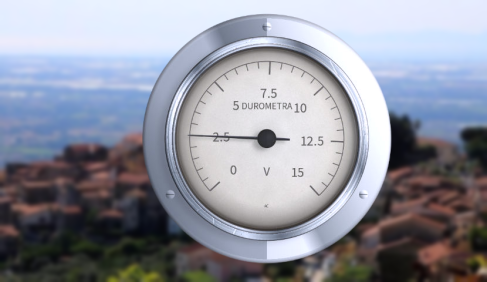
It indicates 2.5 V
